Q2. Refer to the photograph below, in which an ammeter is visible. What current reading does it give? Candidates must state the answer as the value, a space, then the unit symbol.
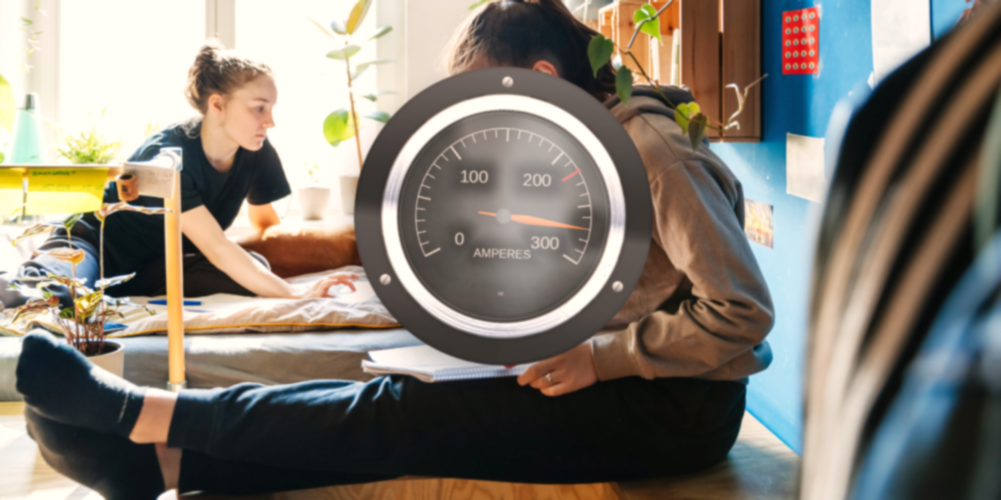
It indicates 270 A
